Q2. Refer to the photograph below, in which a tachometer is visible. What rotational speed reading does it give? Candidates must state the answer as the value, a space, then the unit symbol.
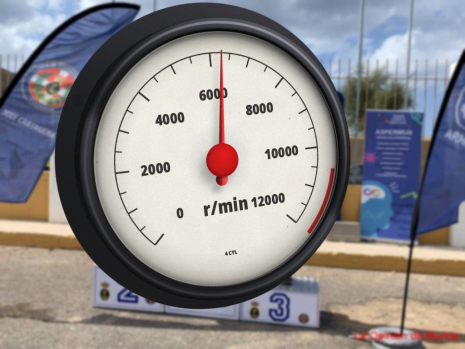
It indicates 6250 rpm
